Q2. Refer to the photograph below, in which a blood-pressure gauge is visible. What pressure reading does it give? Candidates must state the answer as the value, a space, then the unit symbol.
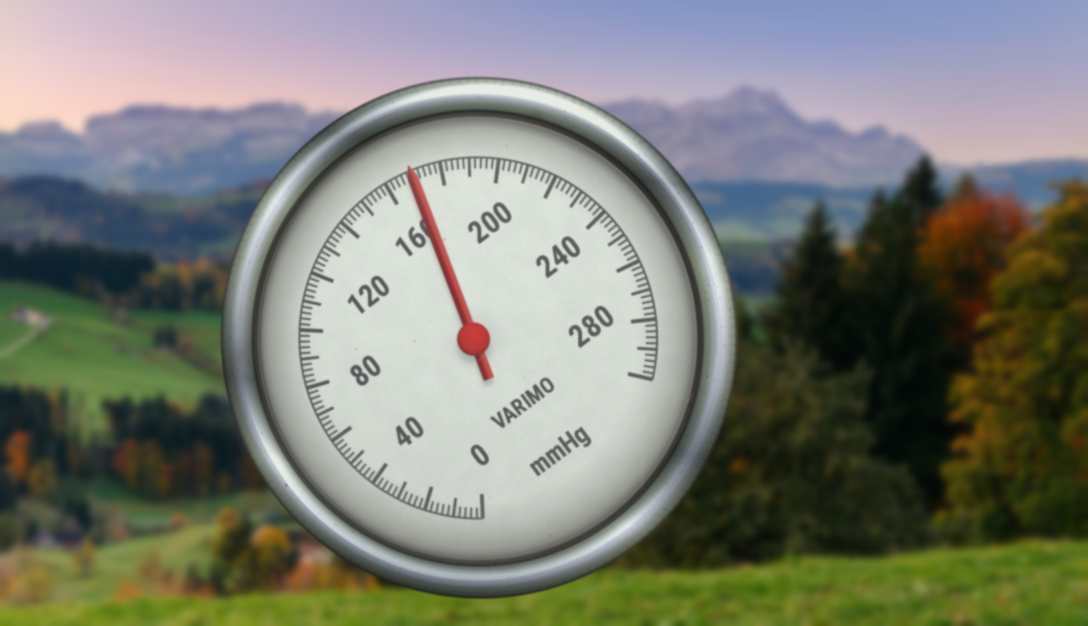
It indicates 170 mmHg
